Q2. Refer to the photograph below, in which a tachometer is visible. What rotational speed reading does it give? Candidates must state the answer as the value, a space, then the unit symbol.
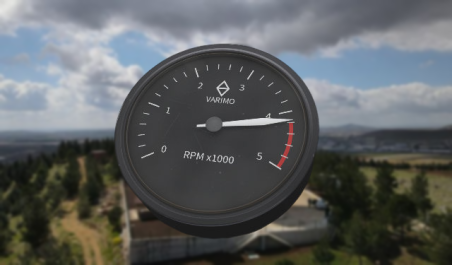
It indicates 4200 rpm
